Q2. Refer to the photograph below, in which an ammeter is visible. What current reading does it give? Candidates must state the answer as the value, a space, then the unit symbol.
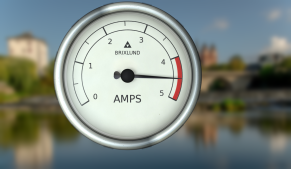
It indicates 4.5 A
